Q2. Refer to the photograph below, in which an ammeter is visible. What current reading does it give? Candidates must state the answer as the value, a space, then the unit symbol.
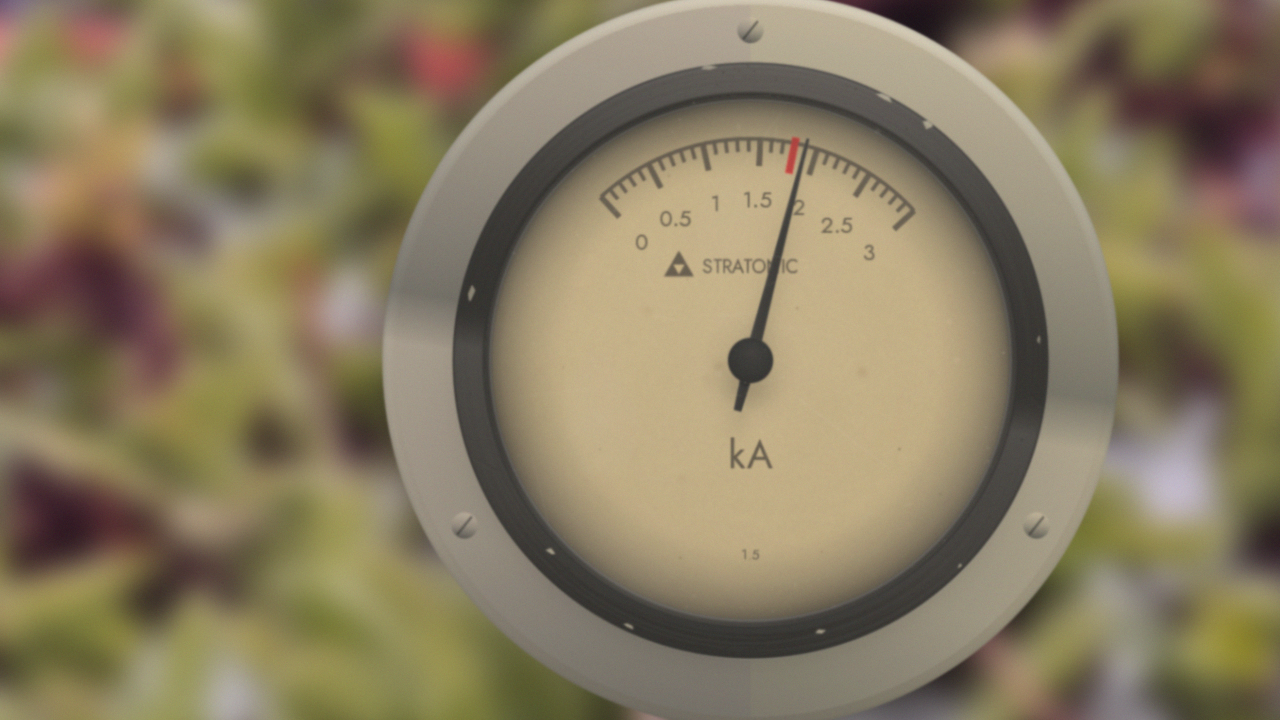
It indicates 1.9 kA
